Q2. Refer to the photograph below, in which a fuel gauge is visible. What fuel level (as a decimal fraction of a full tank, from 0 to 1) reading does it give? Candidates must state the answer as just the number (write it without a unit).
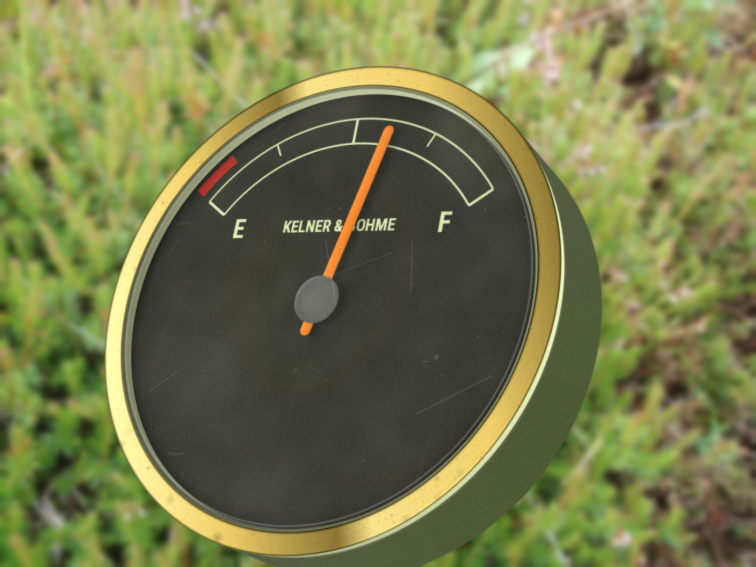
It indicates 0.625
